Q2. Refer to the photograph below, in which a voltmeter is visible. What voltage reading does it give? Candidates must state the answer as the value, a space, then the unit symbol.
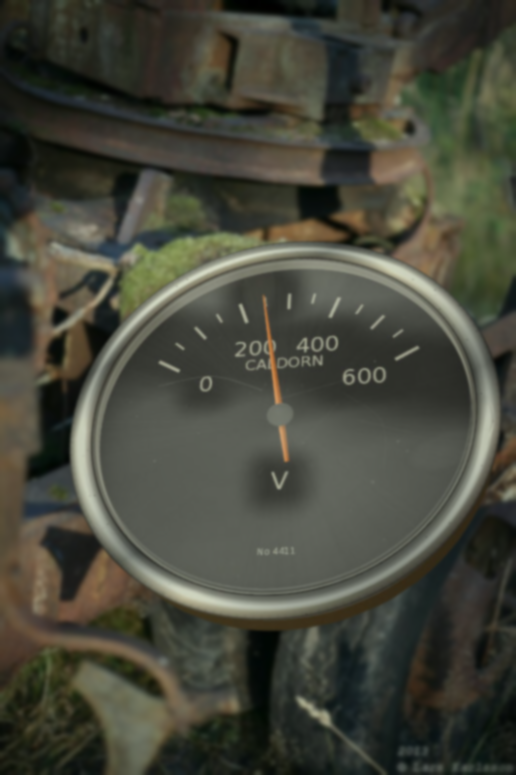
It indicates 250 V
